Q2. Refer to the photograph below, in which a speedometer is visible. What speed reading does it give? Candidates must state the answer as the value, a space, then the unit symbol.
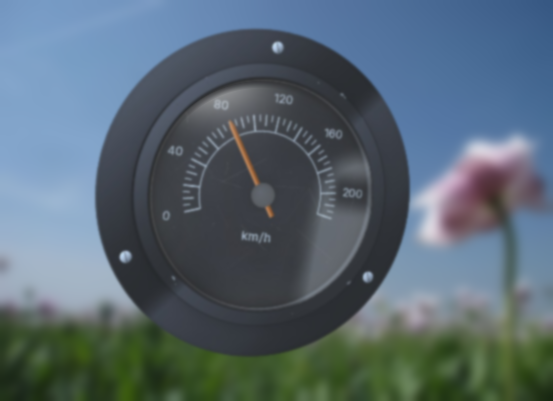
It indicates 80 km/h
